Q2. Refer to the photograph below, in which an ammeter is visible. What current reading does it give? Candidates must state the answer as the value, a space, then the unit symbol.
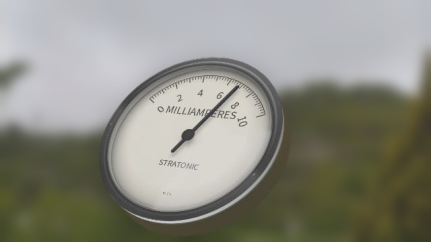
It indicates 7 mA
